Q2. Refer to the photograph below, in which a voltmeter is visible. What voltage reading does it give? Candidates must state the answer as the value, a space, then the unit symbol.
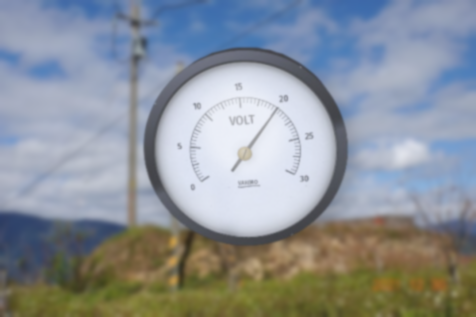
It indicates 20 V
